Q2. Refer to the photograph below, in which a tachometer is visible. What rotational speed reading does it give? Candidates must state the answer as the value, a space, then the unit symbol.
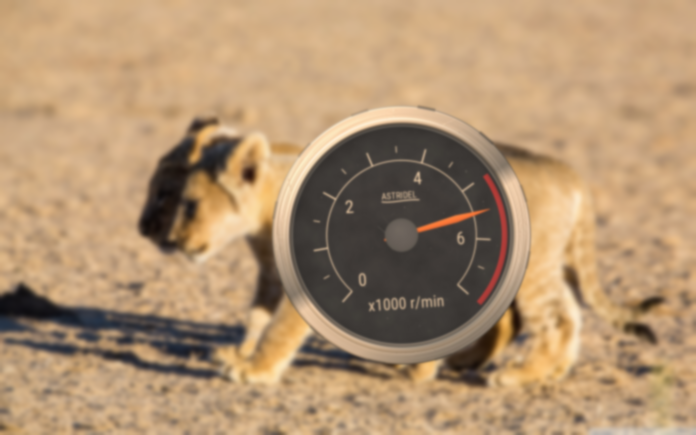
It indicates 5500 rpm
